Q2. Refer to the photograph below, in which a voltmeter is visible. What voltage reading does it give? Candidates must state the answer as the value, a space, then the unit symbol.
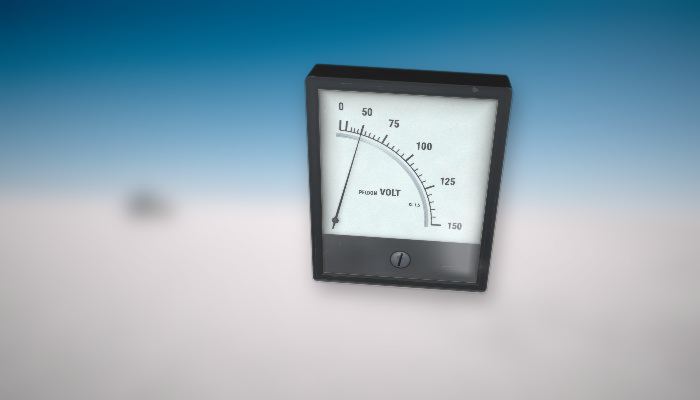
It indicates 50 V
